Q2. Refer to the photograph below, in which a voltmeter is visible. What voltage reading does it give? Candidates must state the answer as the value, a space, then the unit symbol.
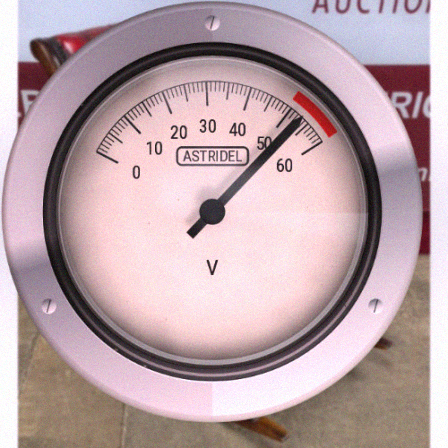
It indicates 53 V
